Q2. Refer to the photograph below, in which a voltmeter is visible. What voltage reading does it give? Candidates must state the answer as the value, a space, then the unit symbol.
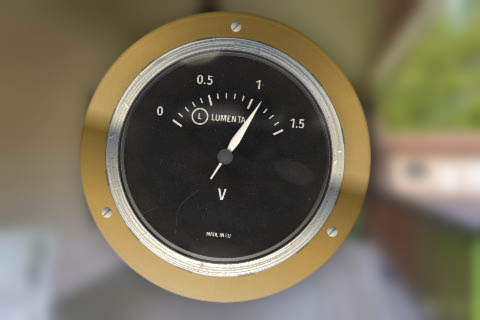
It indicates 1.1 V
